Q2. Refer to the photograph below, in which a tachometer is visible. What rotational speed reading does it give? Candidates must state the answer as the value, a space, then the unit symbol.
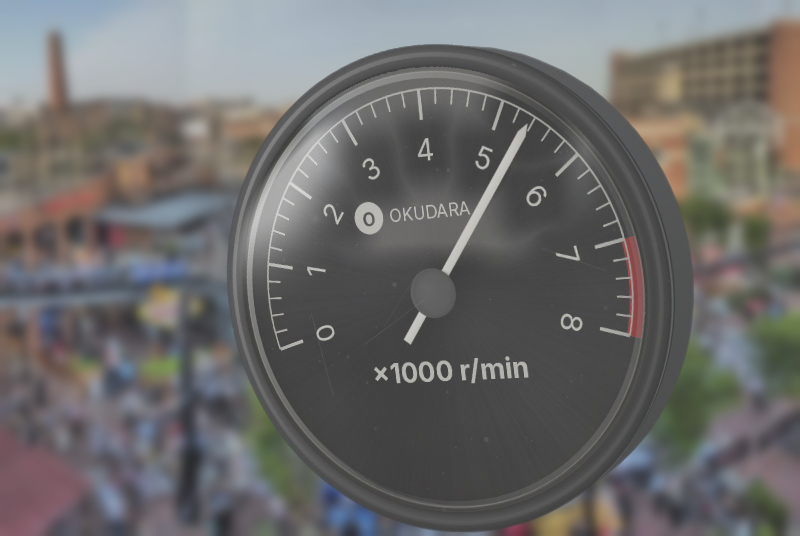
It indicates 5400 rpm
